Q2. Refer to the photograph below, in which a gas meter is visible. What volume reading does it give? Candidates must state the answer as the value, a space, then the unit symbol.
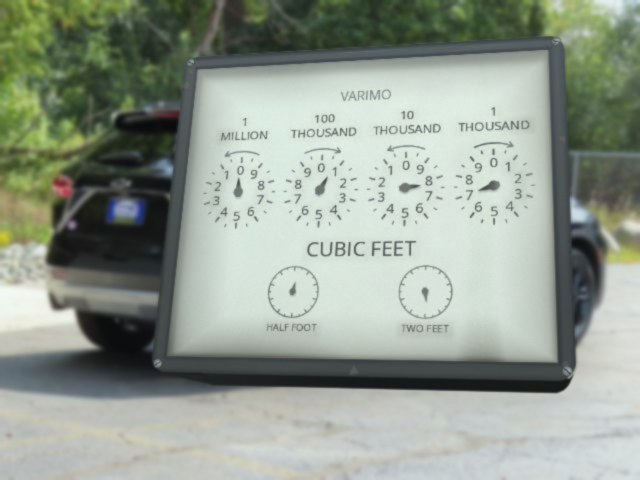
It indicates 7700 ft³
